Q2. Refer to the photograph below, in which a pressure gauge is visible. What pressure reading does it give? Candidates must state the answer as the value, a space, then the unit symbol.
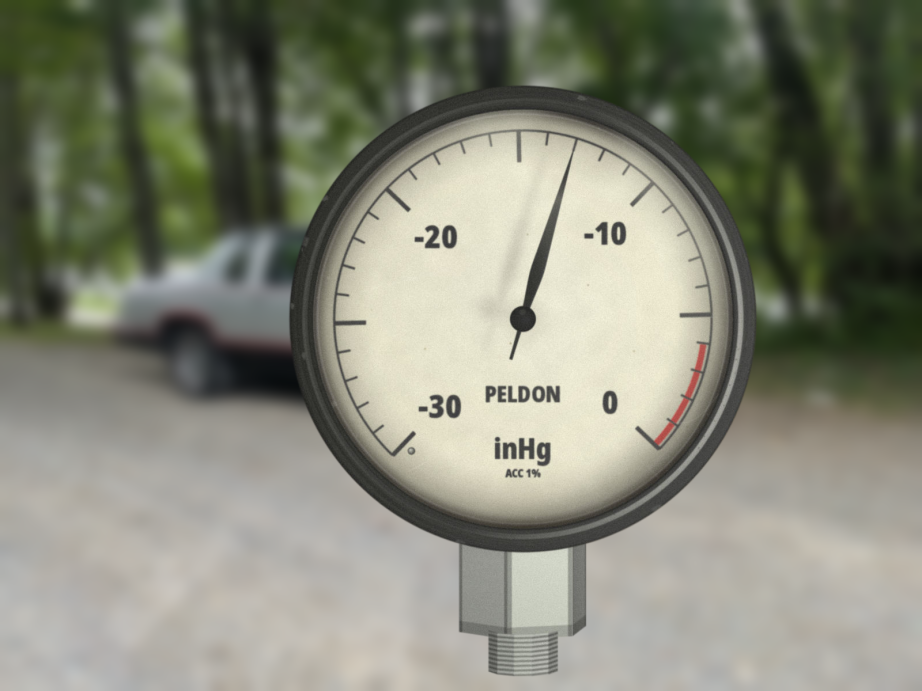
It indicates -13 inHg
